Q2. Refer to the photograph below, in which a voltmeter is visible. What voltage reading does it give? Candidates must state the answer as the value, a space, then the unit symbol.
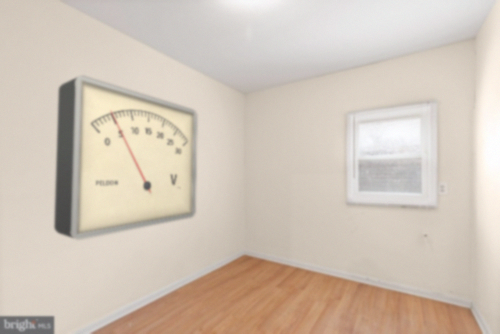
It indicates 5 V
